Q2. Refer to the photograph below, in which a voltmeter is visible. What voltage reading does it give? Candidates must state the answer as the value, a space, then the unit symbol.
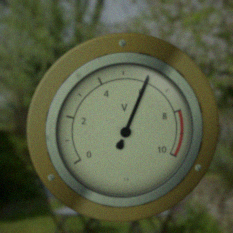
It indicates 6 V
